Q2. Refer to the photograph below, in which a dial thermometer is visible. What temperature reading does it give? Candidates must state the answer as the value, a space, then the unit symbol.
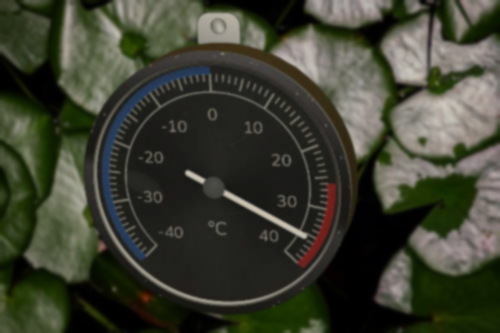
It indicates 35 °C
